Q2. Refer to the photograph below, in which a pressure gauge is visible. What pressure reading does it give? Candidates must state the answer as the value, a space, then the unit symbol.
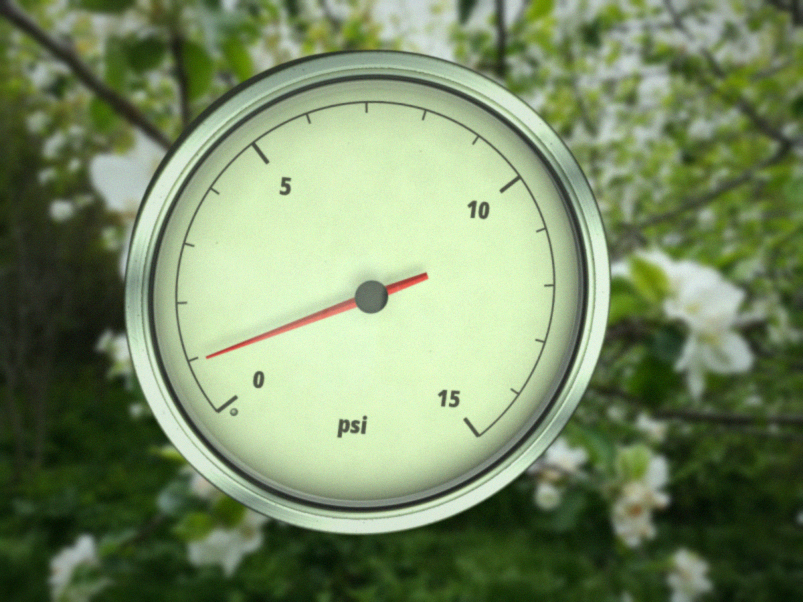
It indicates 1 psi
